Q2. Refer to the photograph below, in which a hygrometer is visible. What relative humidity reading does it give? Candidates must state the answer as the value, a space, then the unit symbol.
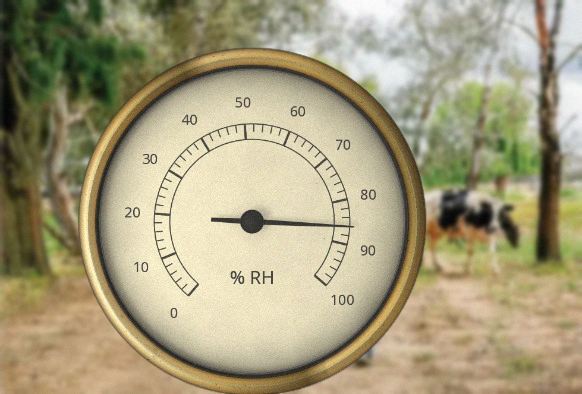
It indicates 86 %
